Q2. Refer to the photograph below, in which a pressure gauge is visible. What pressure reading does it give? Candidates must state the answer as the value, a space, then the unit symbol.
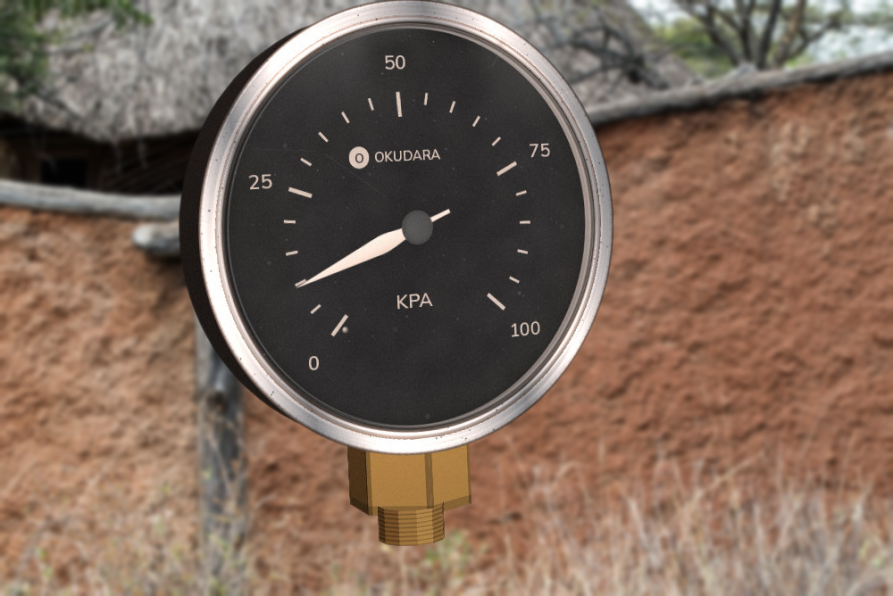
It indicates 10 kPa
